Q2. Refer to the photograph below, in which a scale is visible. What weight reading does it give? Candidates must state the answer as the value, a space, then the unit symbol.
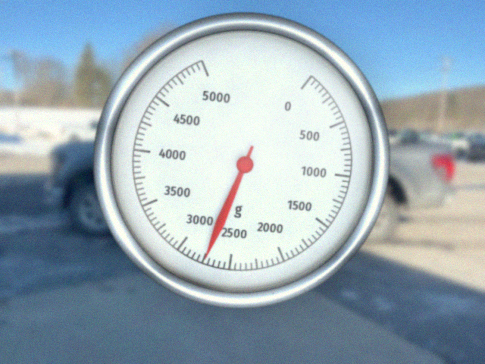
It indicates 2750 g
